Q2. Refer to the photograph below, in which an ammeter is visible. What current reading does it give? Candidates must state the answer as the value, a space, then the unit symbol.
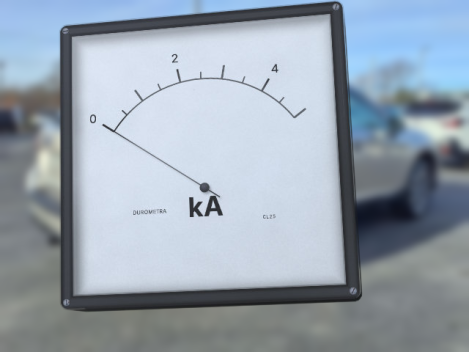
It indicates 0 kA
